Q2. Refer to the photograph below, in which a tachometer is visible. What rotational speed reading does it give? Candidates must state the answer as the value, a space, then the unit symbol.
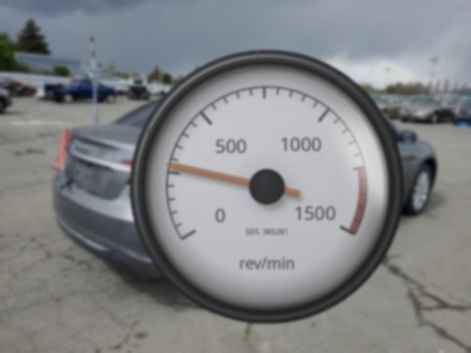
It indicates 275 rpm
